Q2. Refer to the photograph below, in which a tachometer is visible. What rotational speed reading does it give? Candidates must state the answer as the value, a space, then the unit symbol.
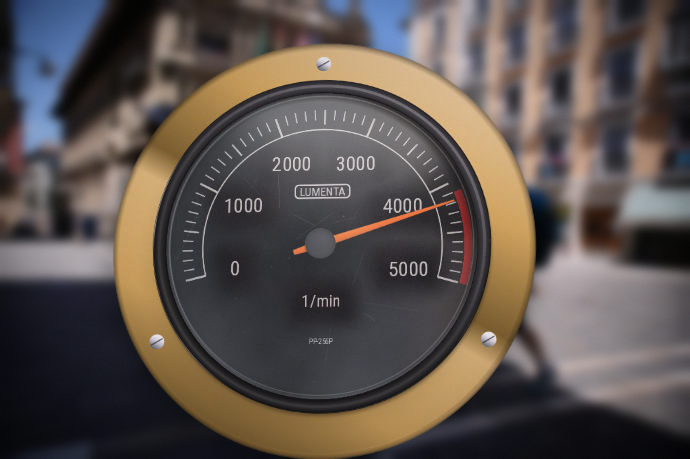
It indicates 4200 rpm
